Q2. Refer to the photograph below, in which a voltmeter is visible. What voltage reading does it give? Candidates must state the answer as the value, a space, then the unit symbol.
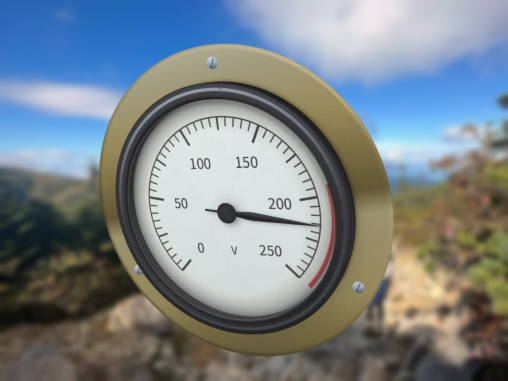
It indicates 215 V
